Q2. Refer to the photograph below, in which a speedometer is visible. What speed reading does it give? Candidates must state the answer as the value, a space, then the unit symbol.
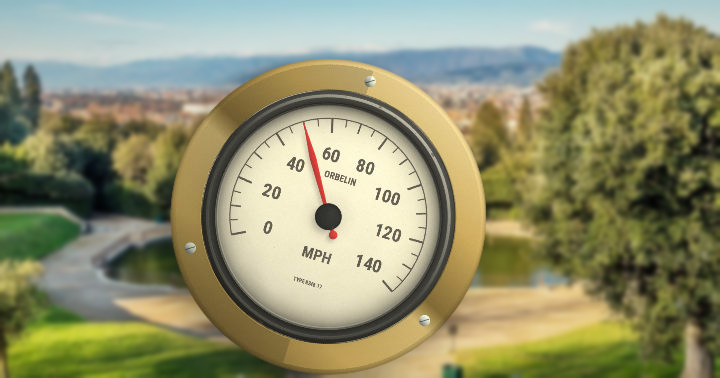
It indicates 50 mph
